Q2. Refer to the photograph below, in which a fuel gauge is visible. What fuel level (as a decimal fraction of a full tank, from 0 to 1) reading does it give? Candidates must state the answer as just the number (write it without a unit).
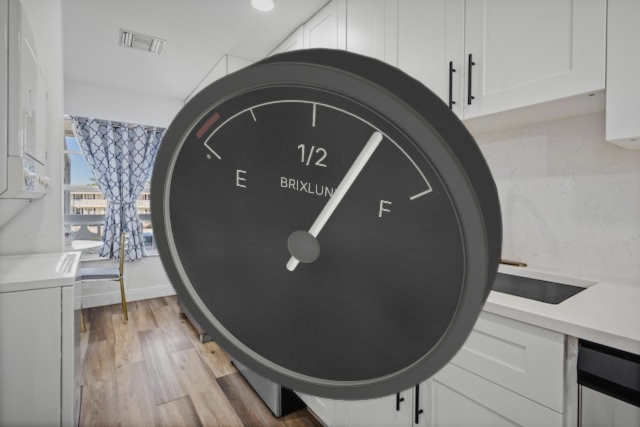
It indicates 0.75
